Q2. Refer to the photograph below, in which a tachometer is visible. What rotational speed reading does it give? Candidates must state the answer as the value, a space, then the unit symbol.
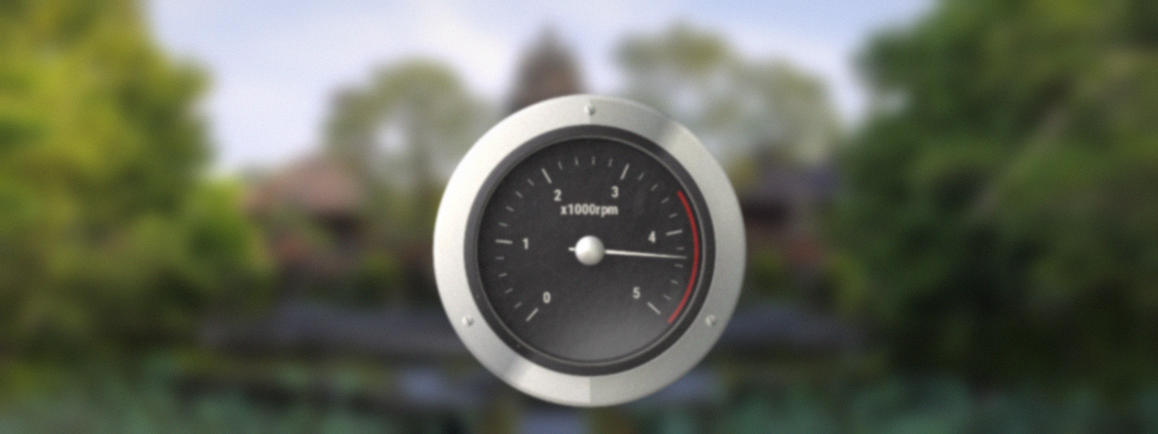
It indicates 4300 rpm
